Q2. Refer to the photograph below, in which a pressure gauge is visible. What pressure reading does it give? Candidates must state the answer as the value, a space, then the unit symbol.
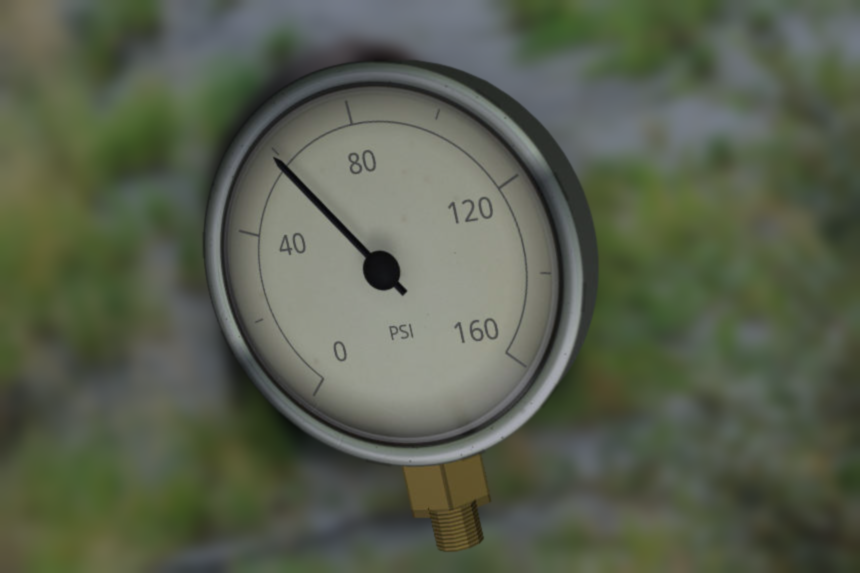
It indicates 60 psi
